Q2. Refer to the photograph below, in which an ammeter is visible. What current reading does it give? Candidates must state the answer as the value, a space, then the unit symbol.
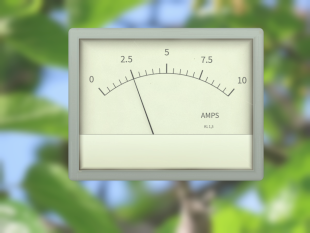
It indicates 2.5 A
